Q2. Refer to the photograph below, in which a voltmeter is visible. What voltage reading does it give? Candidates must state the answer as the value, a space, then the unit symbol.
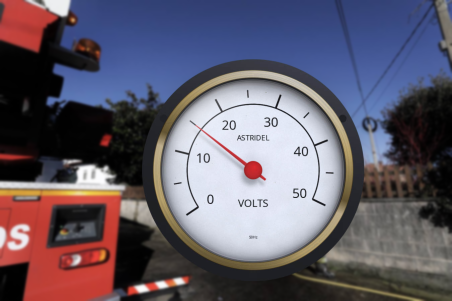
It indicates 15 V
